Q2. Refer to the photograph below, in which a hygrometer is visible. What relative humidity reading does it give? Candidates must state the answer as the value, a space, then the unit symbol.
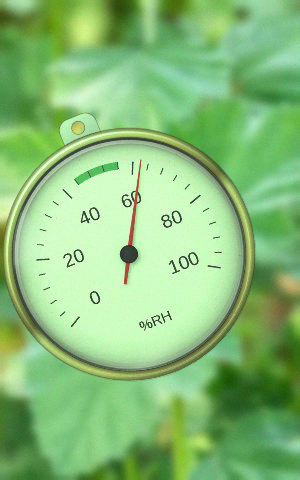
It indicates 62 %
